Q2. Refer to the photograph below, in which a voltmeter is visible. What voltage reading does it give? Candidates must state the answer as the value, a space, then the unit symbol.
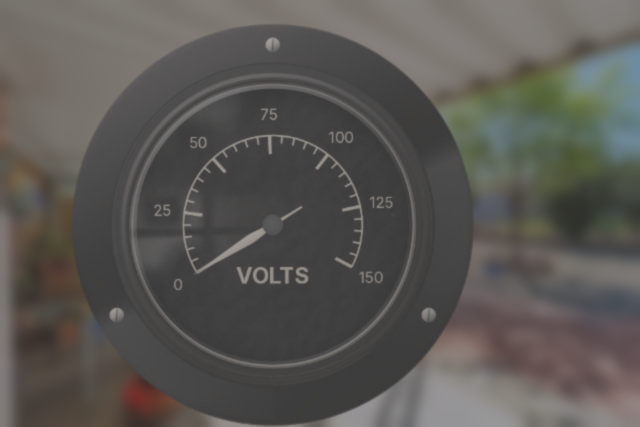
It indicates 0 V
